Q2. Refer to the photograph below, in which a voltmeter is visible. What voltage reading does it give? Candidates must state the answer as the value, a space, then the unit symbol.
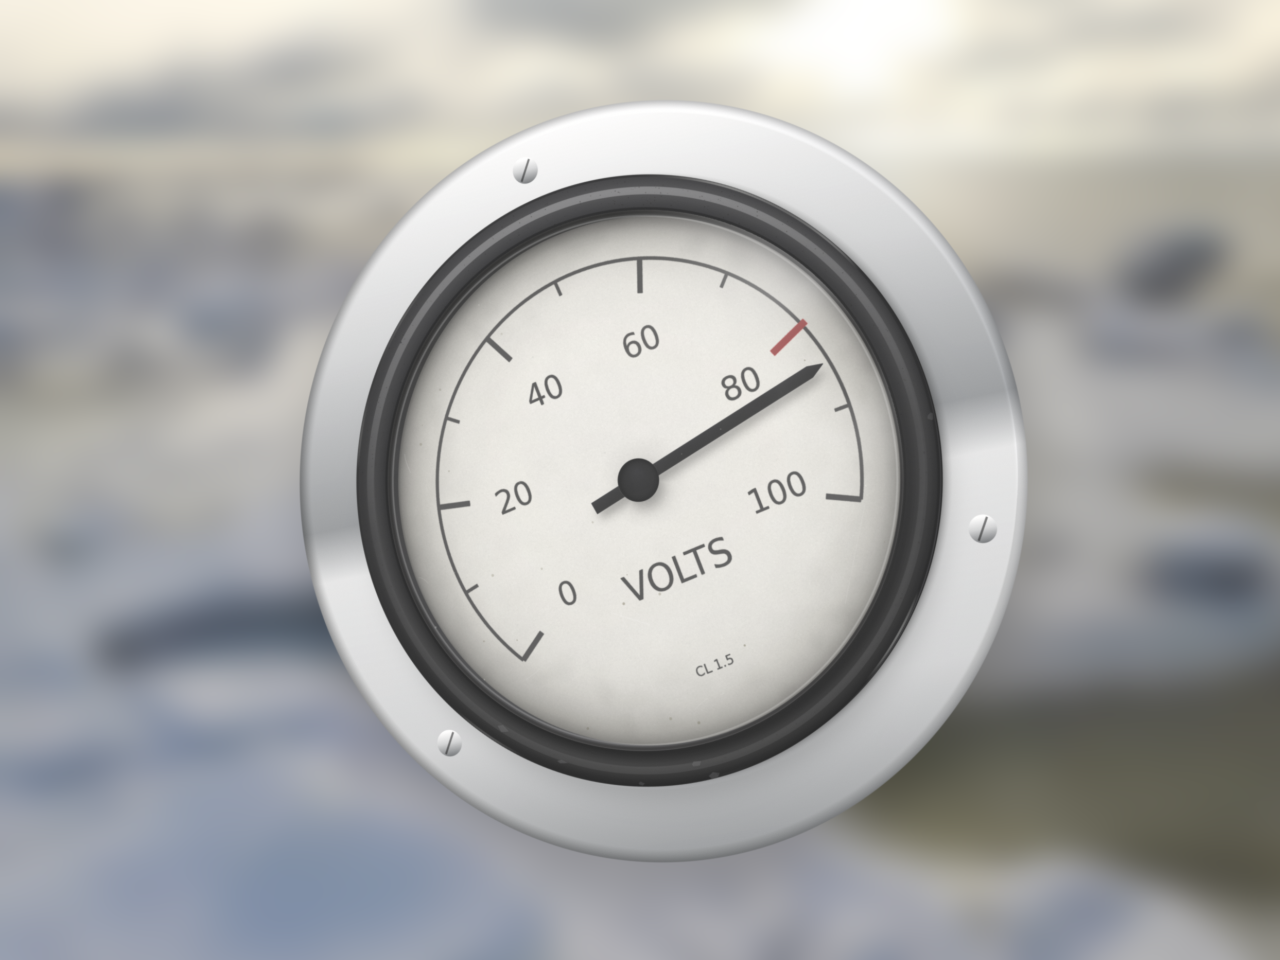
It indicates 85 V
